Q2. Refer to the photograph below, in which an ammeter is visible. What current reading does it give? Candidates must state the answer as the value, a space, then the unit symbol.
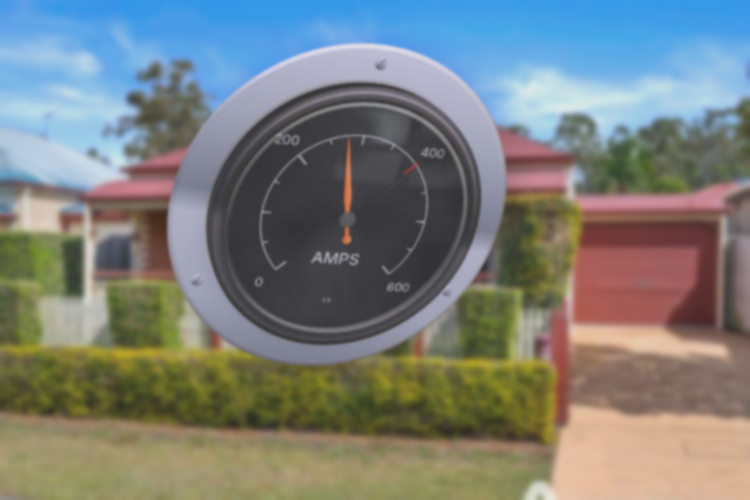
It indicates 275 A
